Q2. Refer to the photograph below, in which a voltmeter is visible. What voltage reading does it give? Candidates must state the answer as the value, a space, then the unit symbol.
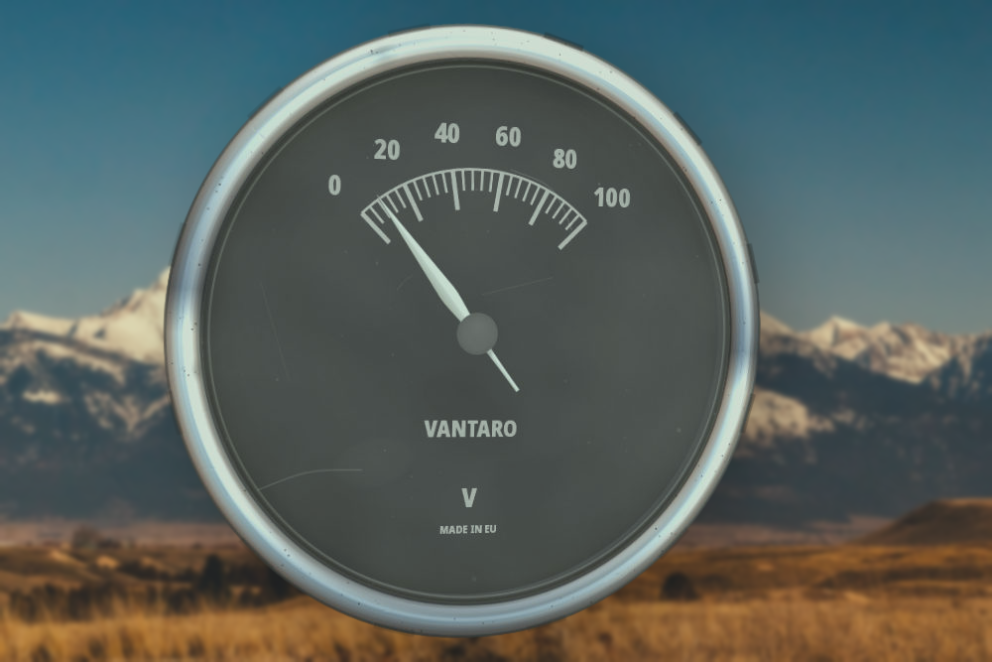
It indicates 8 V
